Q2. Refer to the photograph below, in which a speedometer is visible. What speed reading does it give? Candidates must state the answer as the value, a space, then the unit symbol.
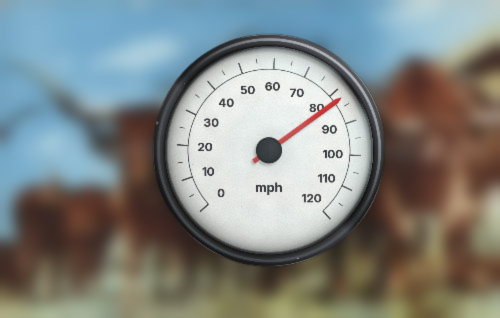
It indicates 82.5 mph
